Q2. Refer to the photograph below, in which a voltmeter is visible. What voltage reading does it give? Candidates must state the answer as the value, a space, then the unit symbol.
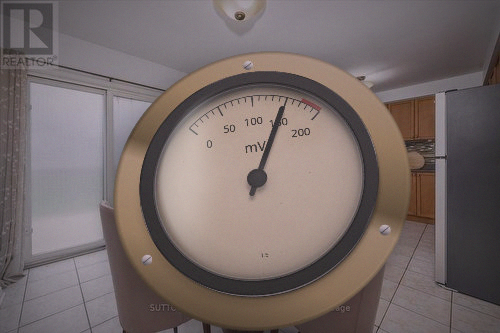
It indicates 150 mV
